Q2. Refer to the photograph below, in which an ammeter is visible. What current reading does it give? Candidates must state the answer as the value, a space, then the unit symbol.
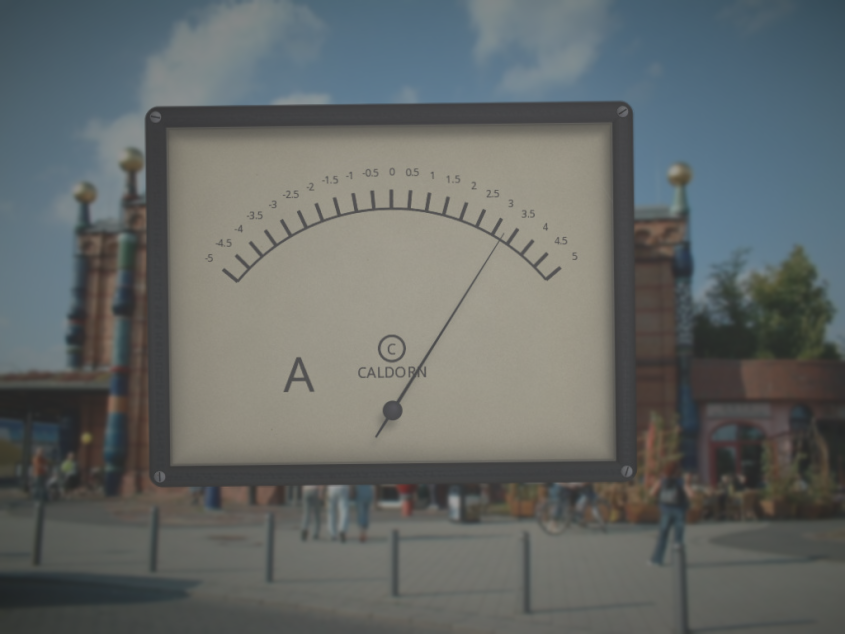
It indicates 3.25 A
